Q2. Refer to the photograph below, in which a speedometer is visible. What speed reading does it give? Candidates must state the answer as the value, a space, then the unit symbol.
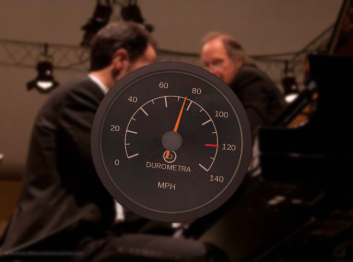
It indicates 75 mph
